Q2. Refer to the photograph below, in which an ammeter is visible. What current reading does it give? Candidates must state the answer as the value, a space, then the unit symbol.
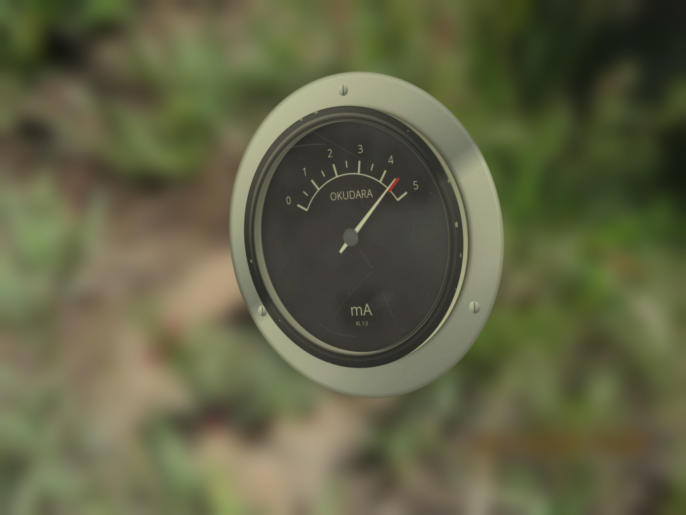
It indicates 4.5 mA
